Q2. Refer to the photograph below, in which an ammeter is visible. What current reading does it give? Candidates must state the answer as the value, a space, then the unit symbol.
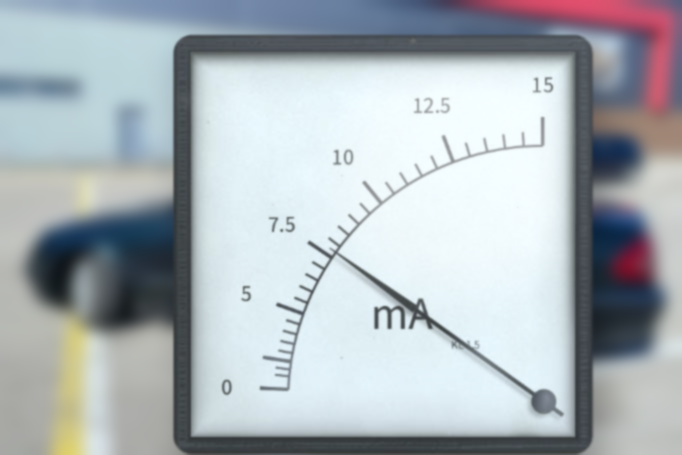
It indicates 7.75 mA
